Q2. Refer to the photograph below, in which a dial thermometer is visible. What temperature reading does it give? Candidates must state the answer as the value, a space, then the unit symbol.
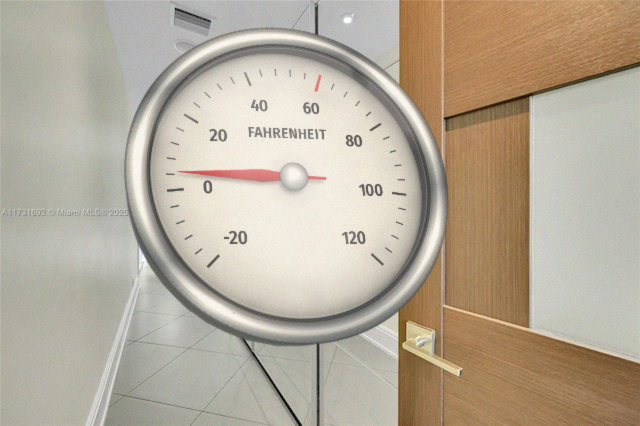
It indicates 4 °F
